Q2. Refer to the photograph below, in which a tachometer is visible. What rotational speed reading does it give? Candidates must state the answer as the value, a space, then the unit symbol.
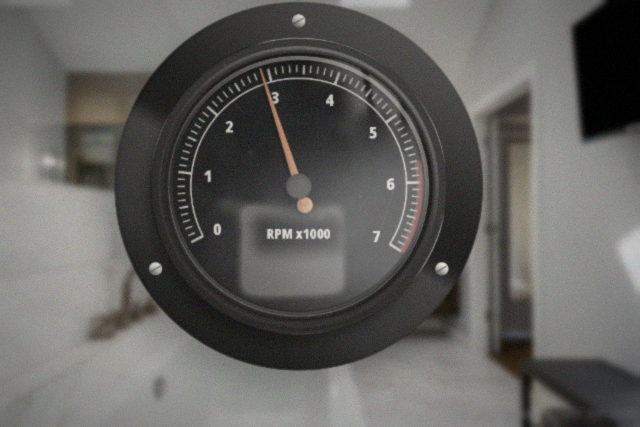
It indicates 2900 rpm
